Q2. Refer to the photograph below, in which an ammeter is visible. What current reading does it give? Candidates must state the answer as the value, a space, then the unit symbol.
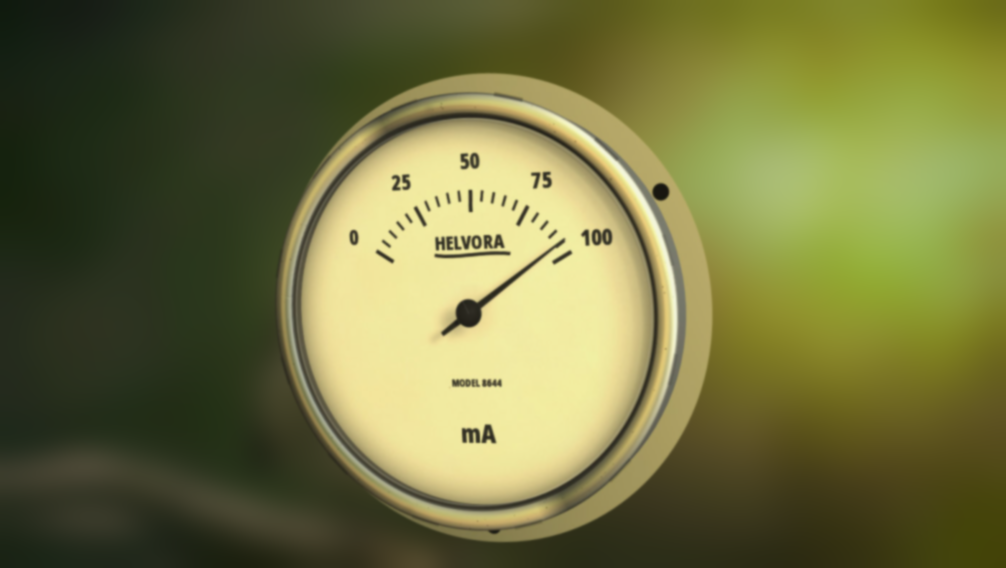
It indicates 95 mA
